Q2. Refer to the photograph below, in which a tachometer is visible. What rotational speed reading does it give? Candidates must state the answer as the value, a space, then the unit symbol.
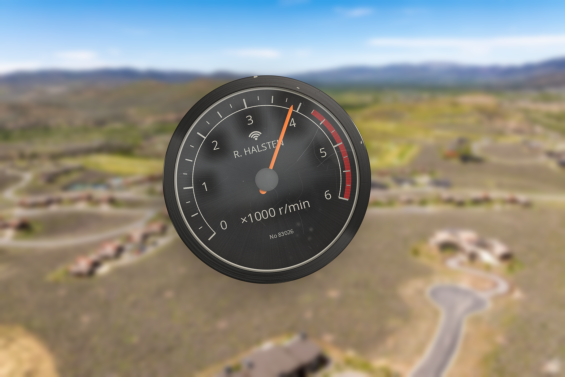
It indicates 3875 rpm
